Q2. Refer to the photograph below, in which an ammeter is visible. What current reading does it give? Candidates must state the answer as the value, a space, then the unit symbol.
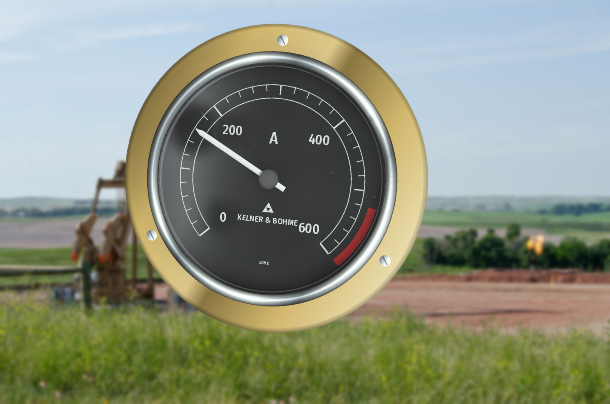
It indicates 160 A
